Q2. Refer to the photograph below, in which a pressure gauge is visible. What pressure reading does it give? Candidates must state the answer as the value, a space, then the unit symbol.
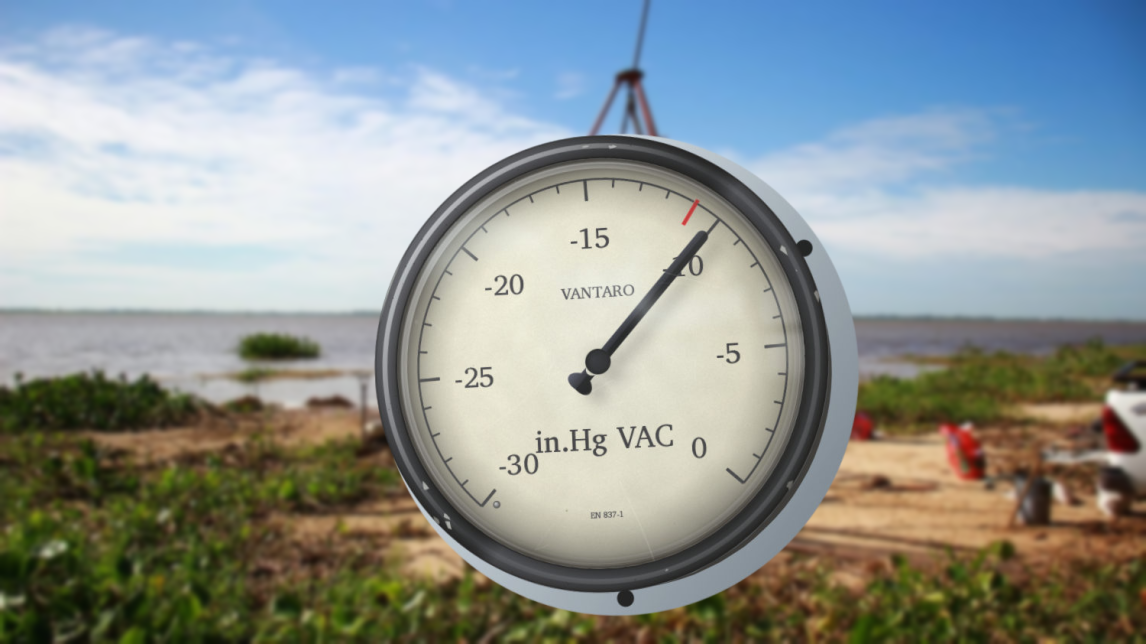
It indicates -10 inHg
